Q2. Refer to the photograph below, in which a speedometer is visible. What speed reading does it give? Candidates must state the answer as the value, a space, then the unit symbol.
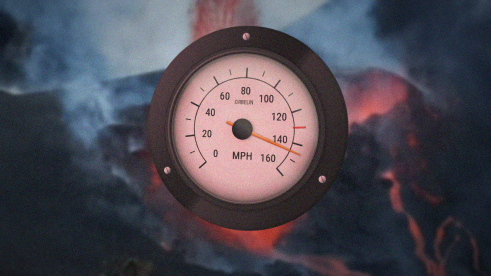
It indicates 145 mph
